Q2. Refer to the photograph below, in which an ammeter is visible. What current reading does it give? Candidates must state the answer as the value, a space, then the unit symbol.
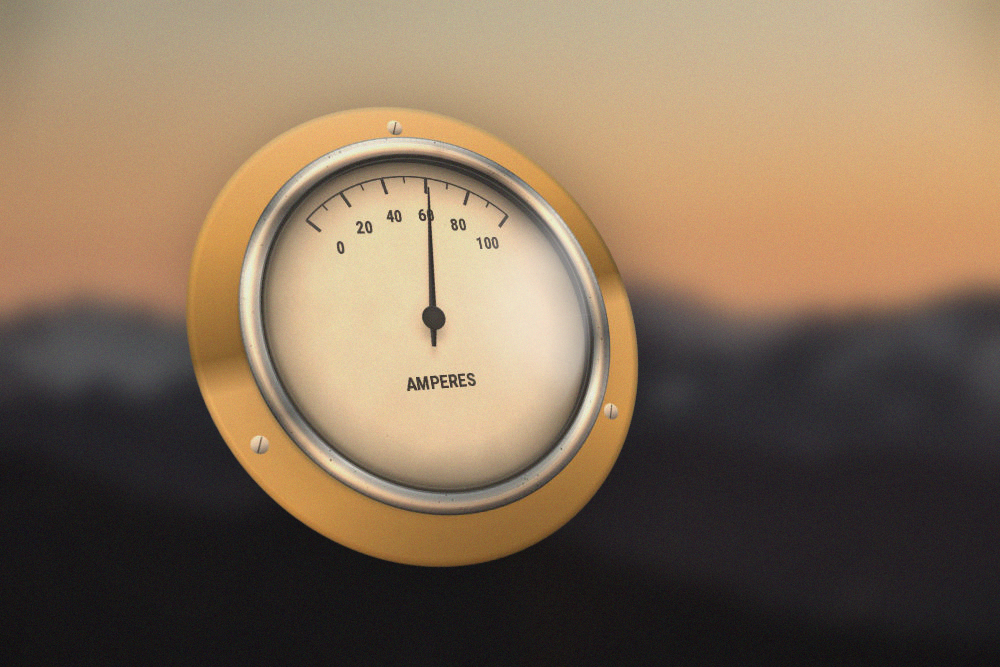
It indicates 60 A
